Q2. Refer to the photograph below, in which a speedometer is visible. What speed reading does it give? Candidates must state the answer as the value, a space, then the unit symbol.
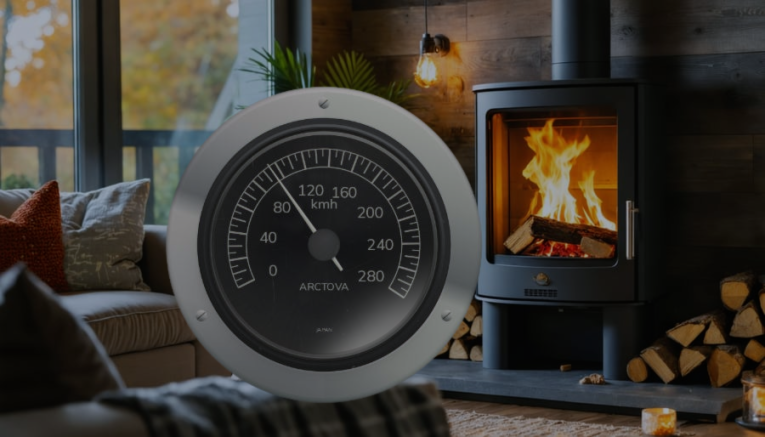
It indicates 95 km/h
